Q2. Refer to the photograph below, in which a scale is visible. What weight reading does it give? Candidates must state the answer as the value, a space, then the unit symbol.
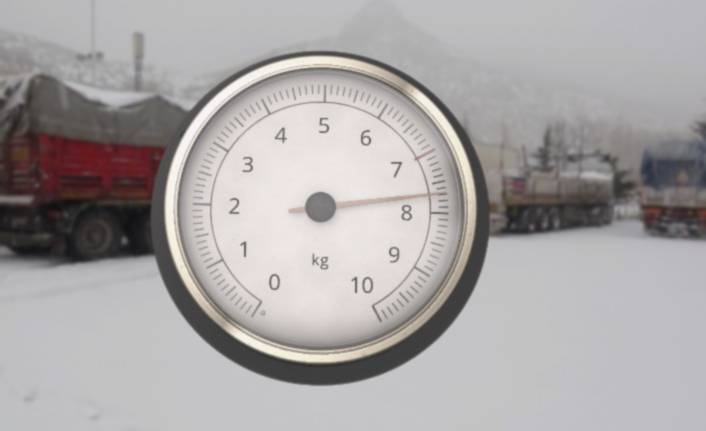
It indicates 7.7 kg
